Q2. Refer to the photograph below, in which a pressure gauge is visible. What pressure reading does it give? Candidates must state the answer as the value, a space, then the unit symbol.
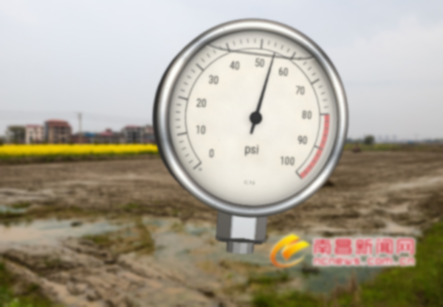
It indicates 54 psi
